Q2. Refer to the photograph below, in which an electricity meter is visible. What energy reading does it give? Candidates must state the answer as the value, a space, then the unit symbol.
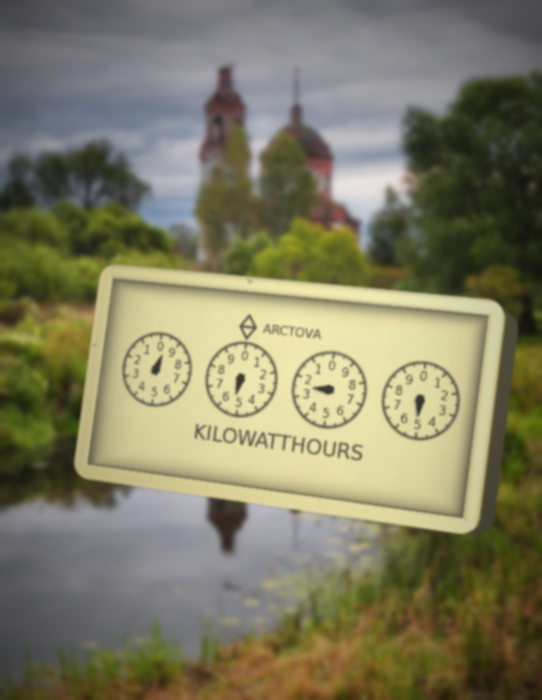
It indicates 9525 kWh
